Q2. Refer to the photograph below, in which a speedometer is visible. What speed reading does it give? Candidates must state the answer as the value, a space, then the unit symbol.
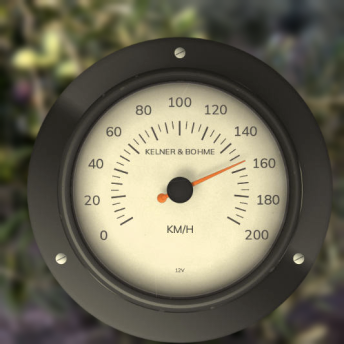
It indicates 155 km/h
